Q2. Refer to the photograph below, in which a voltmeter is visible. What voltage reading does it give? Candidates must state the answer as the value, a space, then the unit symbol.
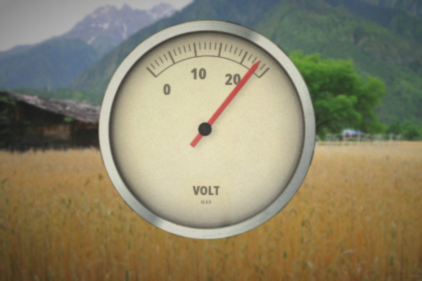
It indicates 23 V
